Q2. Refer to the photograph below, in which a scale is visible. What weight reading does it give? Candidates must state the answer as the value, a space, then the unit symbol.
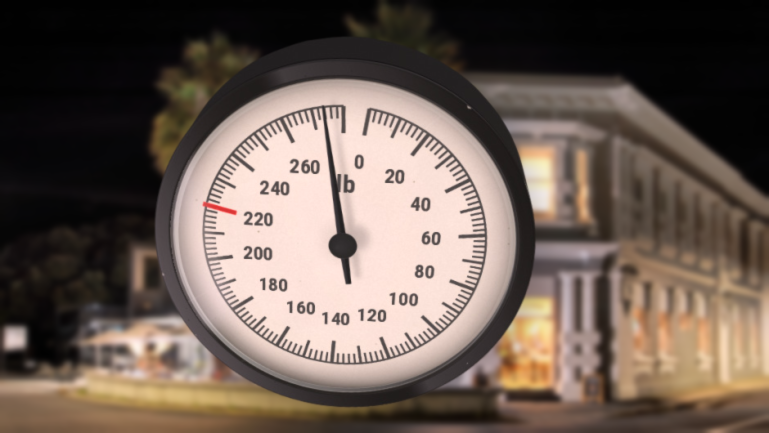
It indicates 274 lb
